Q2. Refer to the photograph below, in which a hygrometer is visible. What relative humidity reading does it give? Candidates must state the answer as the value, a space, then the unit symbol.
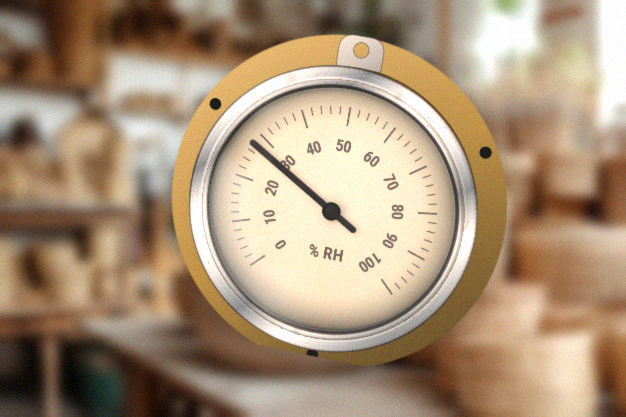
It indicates 28 %
